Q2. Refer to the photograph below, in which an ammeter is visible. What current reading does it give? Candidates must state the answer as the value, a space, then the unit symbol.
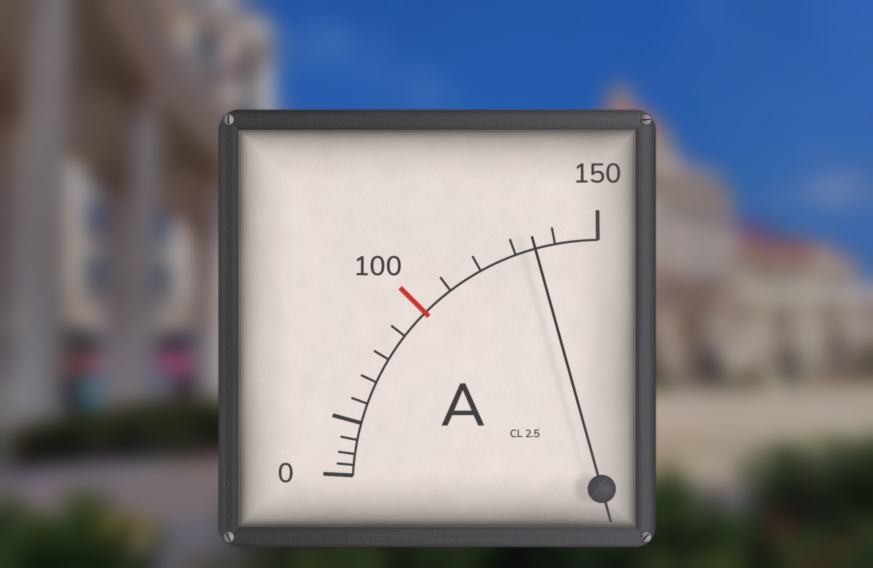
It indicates 135 A
